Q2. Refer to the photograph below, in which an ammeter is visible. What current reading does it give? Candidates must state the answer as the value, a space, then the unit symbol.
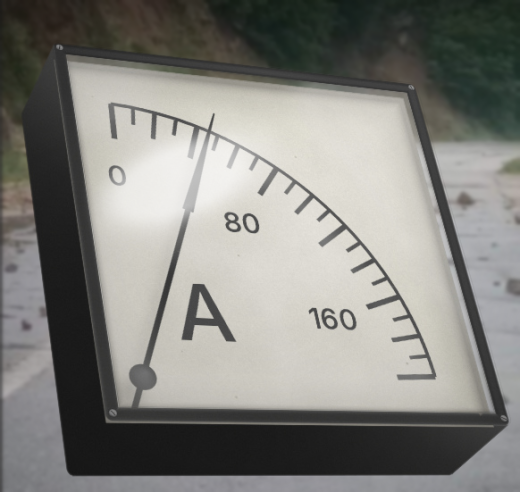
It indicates 45 A
